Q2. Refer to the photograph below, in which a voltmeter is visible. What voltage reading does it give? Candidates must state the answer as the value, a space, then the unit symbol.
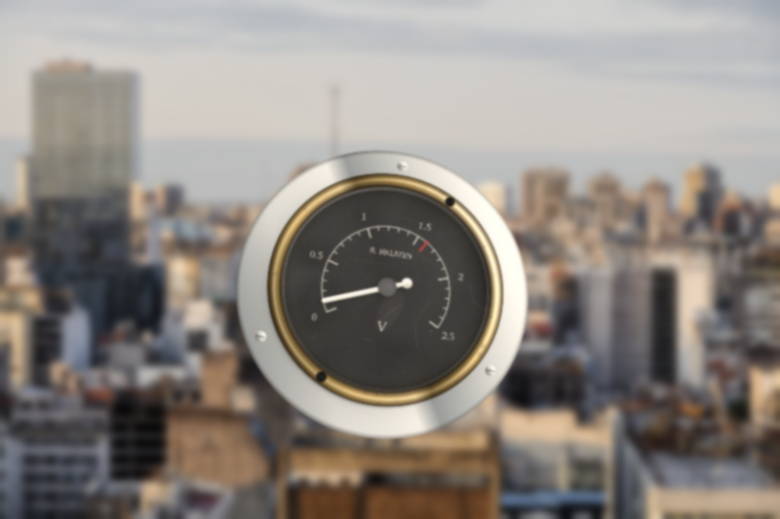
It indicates 0.1 V
